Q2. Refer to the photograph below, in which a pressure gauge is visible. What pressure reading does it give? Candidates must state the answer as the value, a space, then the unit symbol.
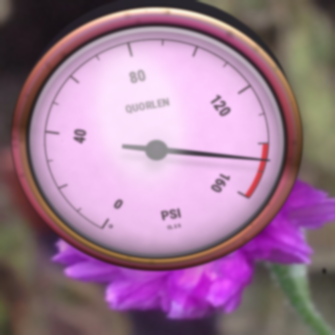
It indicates 145 psi
